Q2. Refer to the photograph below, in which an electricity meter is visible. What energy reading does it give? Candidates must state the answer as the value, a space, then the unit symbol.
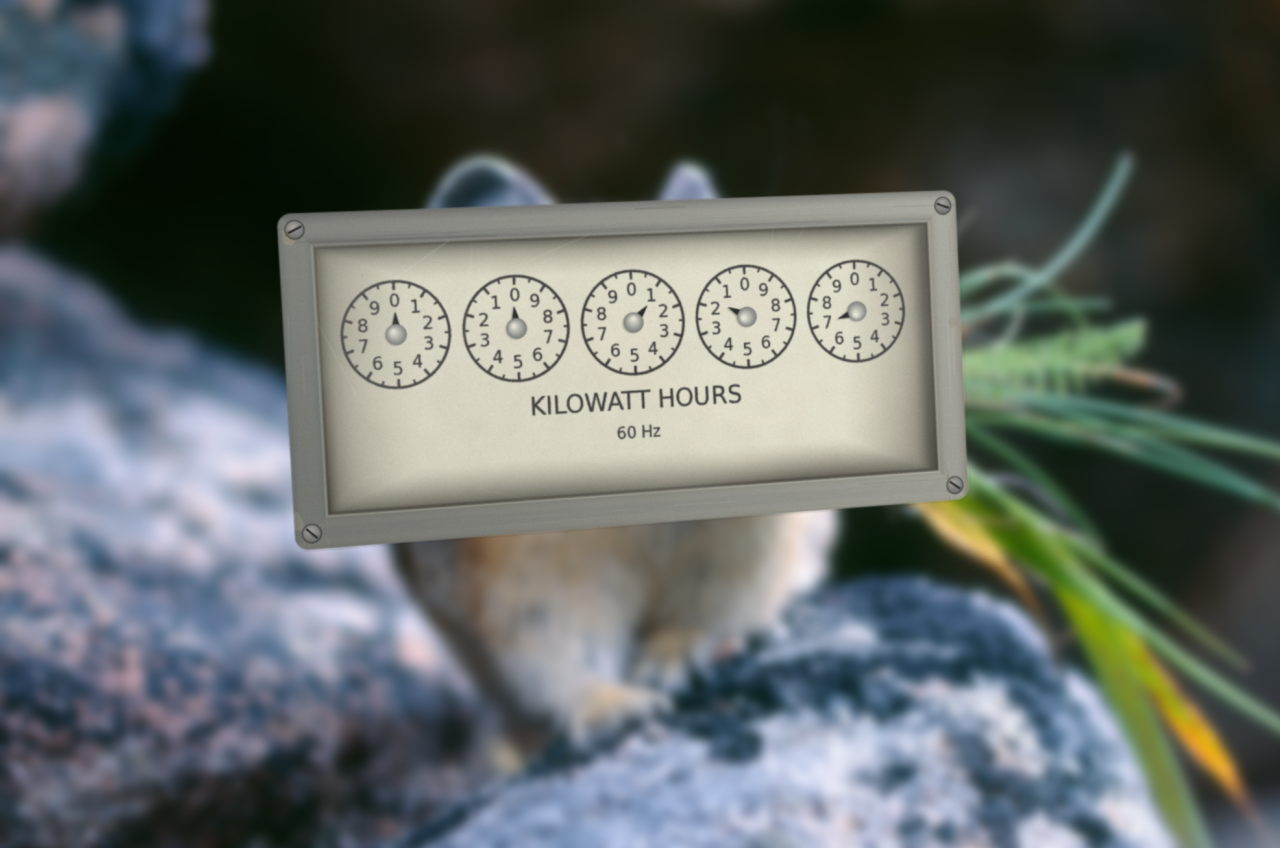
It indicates 117 kWh
